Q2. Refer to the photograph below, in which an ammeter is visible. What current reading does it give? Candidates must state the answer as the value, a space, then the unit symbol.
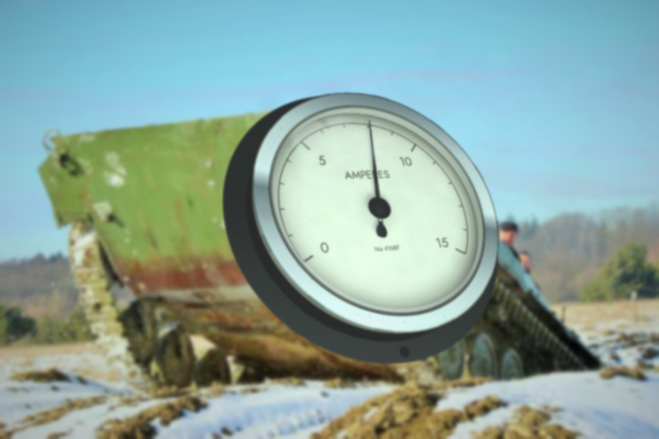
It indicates 8 A
